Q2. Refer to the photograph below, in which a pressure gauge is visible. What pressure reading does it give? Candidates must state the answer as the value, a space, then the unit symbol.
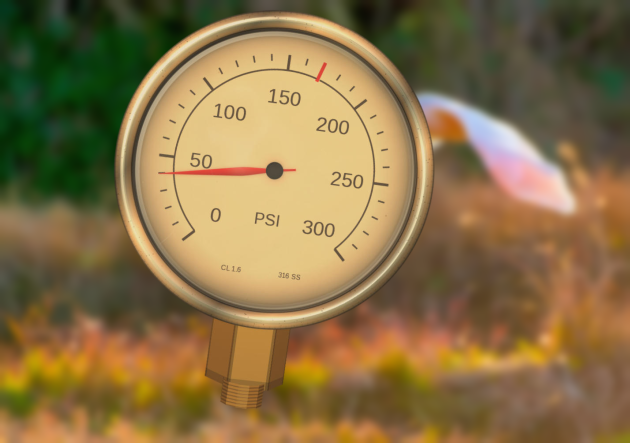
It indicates 40 psi
